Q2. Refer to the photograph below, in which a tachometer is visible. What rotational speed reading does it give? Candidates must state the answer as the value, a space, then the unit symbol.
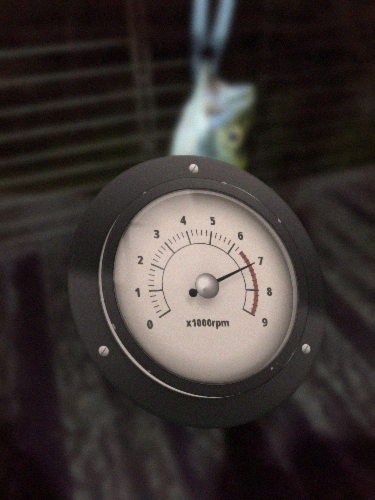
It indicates 7000 rpm
